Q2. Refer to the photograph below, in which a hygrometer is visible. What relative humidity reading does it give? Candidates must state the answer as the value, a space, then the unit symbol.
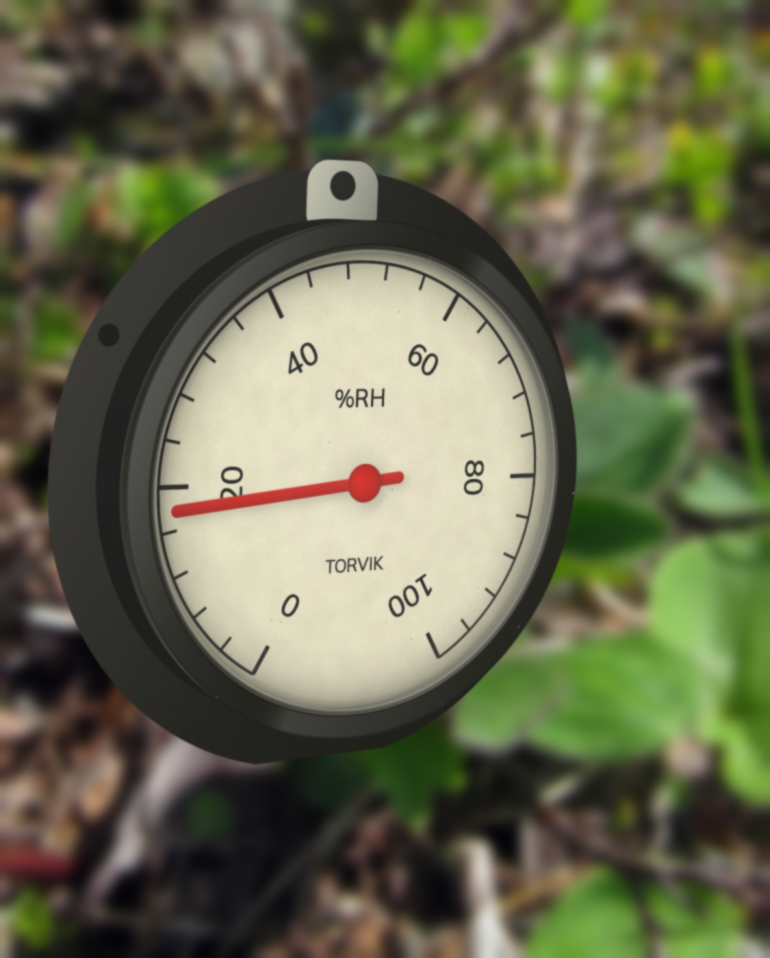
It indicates 18 %
